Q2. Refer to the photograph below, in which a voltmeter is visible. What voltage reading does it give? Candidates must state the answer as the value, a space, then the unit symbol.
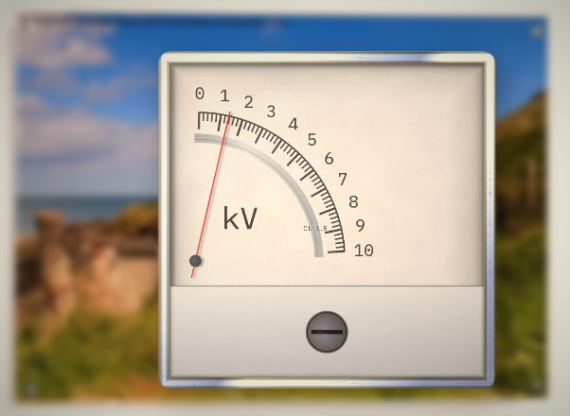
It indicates 1.4 kV
